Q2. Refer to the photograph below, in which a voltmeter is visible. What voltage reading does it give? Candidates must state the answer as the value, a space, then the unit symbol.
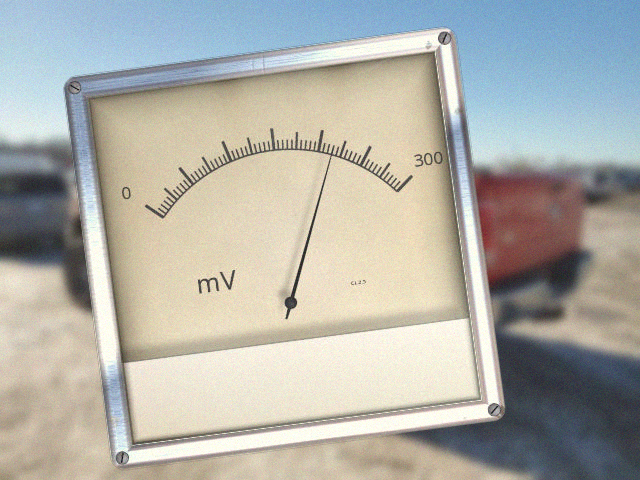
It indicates 215 mV
